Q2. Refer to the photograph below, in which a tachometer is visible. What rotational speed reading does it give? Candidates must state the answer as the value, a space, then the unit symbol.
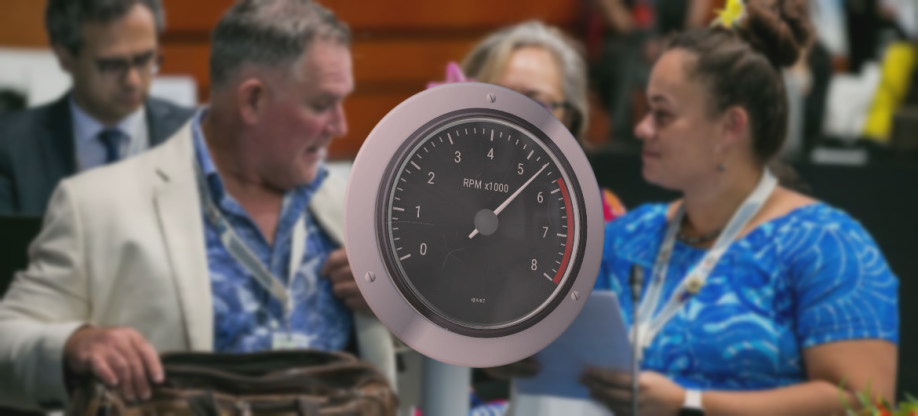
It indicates 5400 rpm
